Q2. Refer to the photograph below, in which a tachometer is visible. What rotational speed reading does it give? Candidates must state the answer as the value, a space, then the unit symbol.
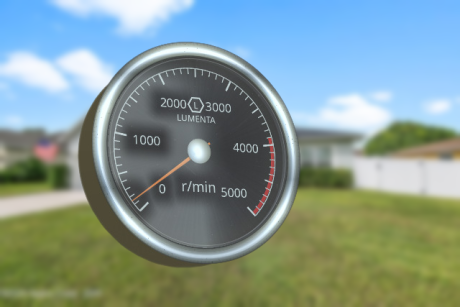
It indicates 150 rpm
